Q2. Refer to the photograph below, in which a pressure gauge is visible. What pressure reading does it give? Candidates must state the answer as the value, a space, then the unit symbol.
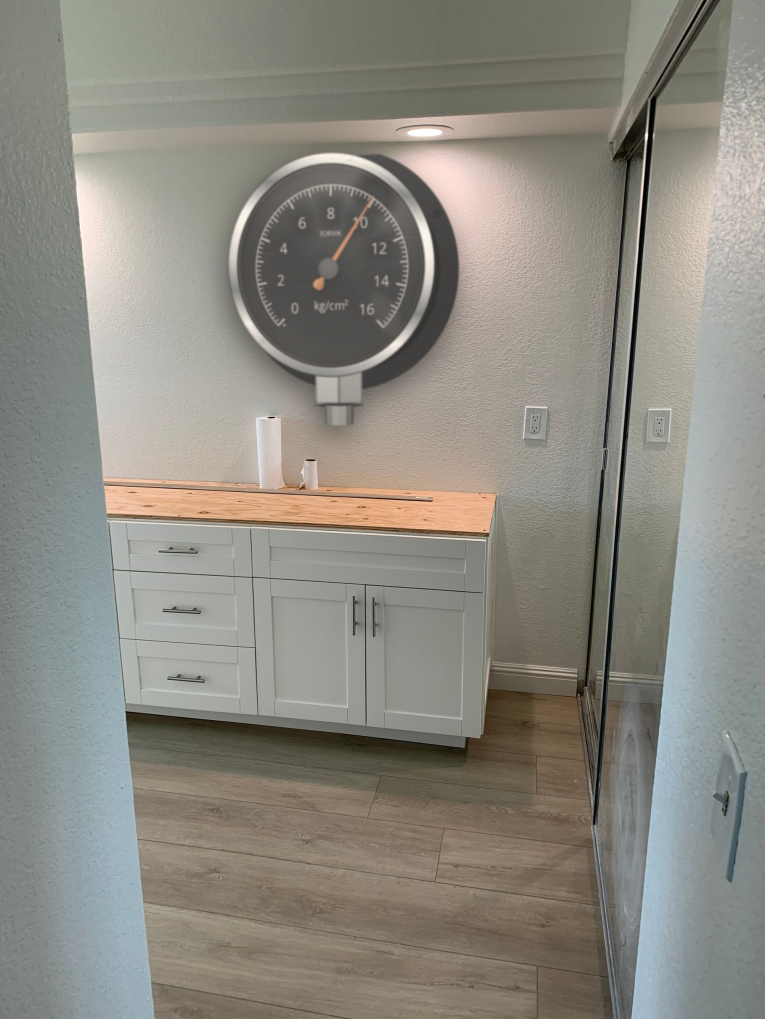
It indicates 10 kg/cm²
